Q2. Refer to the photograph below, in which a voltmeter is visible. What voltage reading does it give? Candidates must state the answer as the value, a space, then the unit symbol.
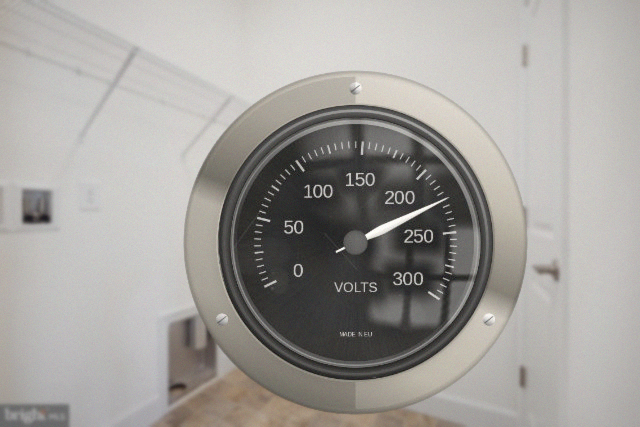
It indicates 225 V
